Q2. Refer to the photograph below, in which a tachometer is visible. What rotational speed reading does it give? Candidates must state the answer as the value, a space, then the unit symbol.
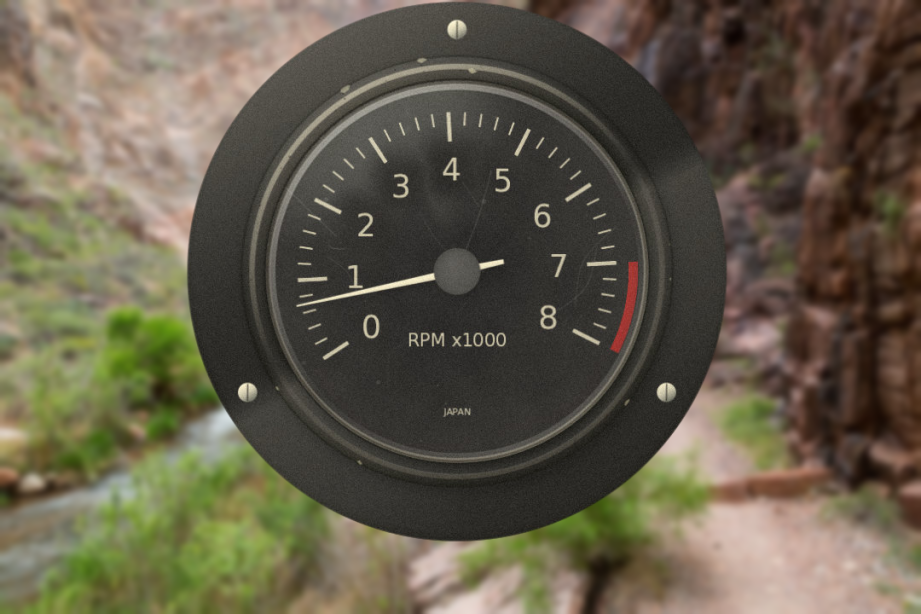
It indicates 700 rpm
